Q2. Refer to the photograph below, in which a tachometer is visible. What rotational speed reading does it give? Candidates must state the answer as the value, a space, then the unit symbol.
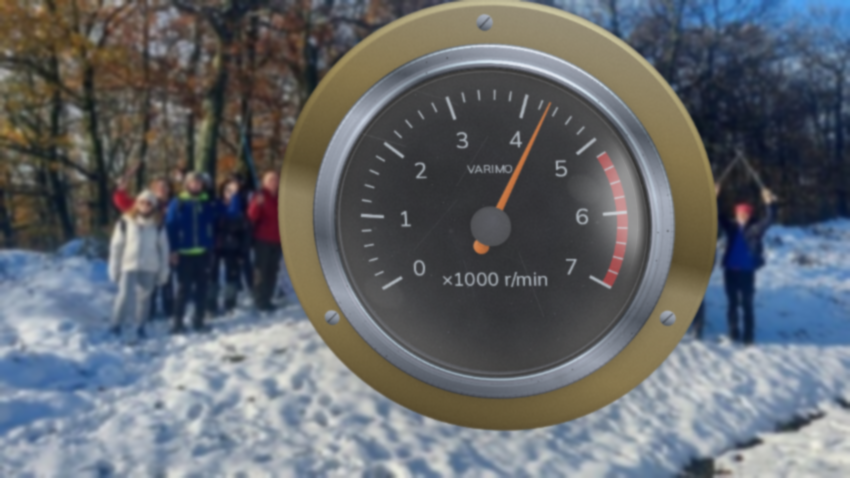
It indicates 4300 rpm
